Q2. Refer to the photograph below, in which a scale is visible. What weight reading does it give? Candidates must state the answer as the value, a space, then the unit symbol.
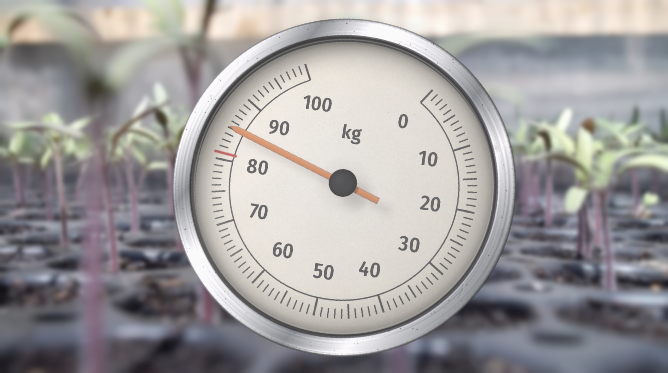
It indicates 85 kg
